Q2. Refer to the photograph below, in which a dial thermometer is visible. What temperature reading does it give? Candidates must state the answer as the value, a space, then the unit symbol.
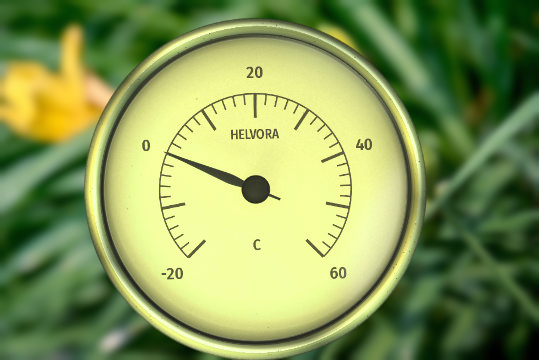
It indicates 0 °C
